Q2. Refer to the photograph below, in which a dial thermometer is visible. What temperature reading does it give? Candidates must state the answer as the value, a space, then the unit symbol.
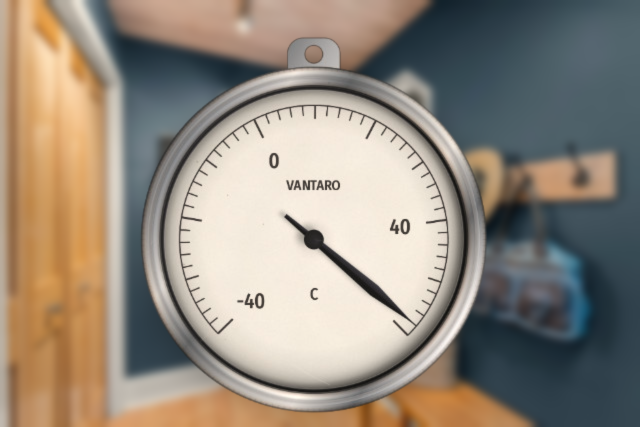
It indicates 58 °C
